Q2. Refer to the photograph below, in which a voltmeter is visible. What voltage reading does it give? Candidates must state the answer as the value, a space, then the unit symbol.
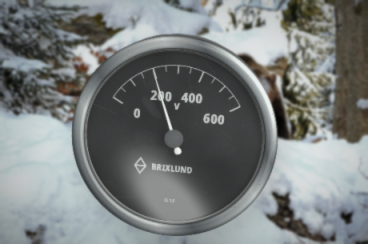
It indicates 200 V
